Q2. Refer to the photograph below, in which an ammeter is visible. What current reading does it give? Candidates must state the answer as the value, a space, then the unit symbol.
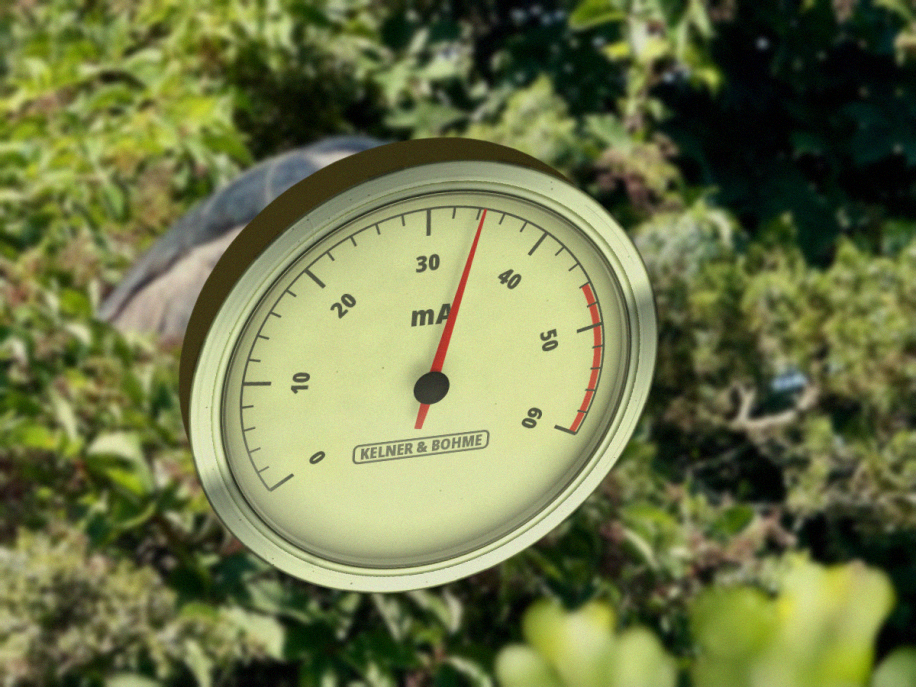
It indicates 34 mA
